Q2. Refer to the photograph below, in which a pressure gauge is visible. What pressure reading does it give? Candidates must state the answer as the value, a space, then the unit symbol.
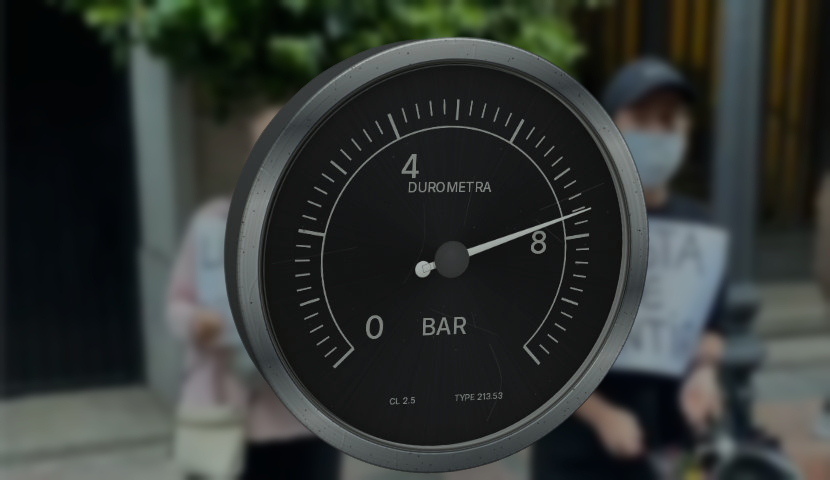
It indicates 7.6 bar
